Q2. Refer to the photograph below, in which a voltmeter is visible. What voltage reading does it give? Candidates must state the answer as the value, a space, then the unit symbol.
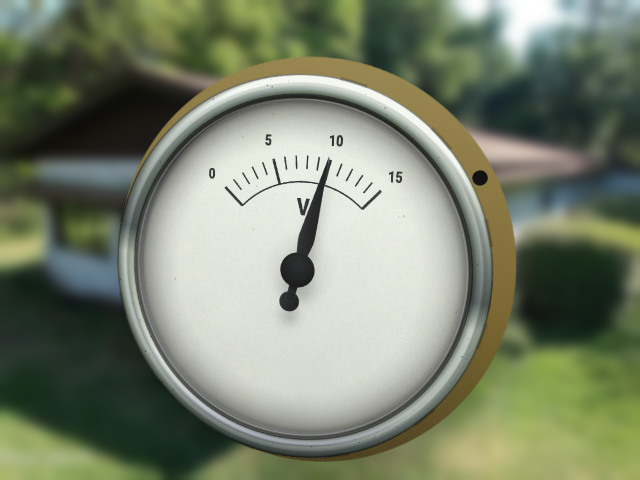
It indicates 10 V
